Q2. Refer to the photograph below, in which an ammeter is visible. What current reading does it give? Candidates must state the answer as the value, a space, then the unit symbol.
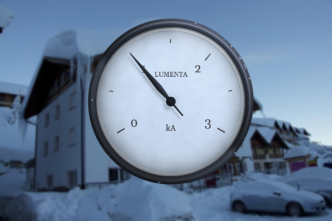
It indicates 1 kA
